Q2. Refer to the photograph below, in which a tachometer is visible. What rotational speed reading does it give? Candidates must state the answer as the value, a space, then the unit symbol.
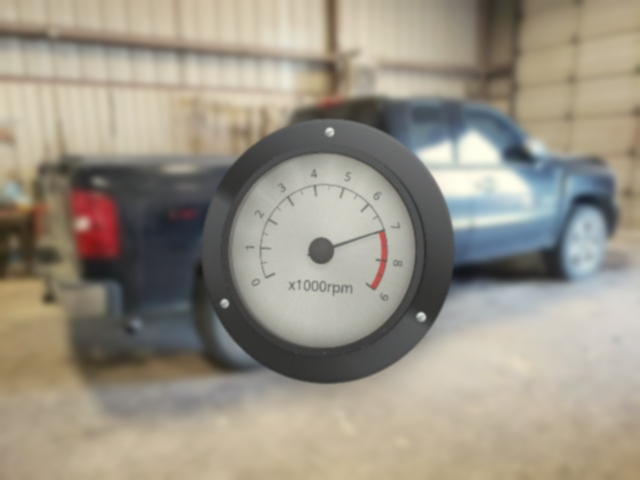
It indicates 7000 rpm
